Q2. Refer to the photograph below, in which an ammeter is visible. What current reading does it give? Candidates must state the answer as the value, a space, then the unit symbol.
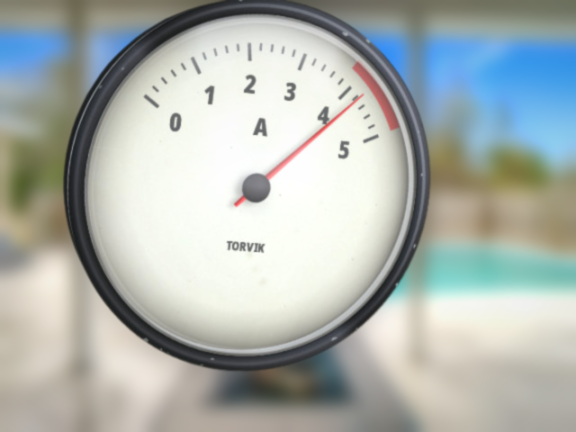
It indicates 4.2 A
